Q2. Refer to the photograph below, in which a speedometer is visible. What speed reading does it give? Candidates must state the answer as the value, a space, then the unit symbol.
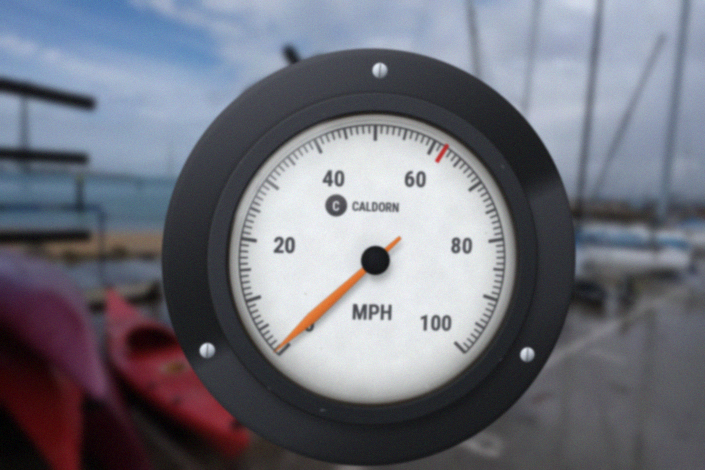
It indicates 1 mph
